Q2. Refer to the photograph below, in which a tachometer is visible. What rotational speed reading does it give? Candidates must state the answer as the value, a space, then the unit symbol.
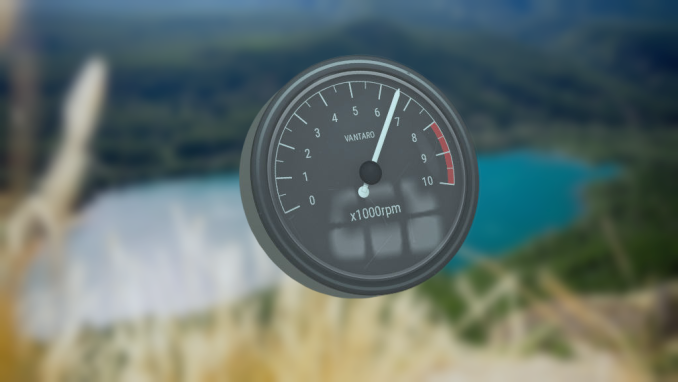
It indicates 6500 rpm
